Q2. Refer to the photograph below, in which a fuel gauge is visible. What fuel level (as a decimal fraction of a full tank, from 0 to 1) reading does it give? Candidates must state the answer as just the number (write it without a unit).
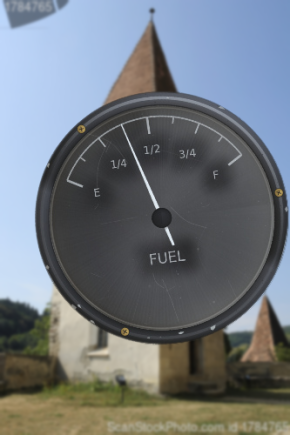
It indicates 0.375
